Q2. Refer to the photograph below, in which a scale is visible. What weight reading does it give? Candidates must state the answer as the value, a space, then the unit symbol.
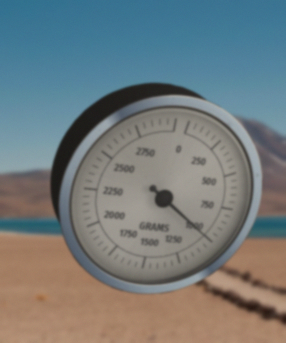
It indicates 1000 g
